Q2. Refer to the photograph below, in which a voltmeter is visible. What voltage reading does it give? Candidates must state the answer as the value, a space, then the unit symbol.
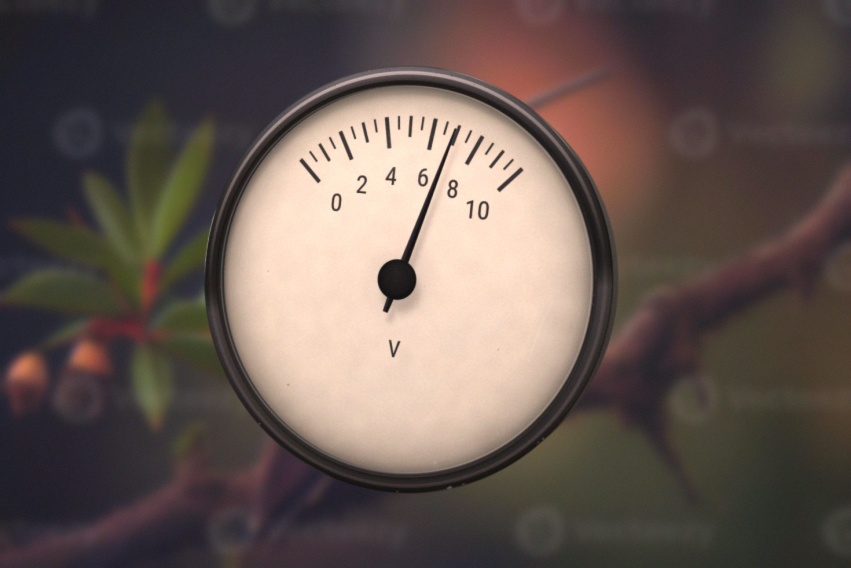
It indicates 7 V
